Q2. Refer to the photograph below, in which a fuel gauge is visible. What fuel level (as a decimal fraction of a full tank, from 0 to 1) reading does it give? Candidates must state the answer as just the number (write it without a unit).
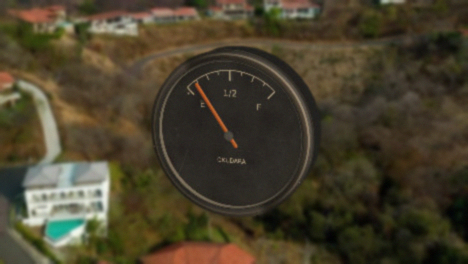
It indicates 0.125
